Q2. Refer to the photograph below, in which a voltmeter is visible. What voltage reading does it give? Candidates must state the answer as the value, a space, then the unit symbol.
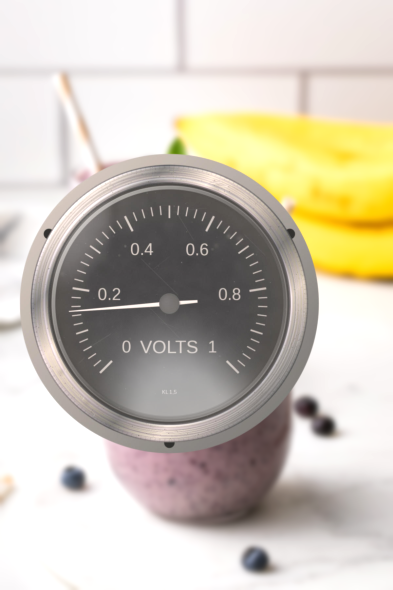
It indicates 0.15 V
